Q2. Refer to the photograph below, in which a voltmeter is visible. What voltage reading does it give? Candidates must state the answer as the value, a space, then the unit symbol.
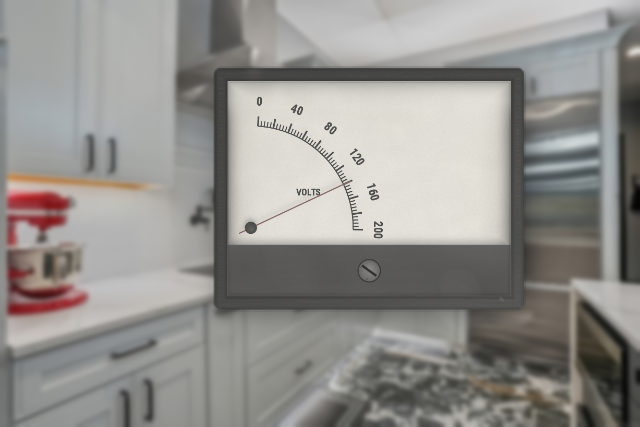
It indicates 140 V
